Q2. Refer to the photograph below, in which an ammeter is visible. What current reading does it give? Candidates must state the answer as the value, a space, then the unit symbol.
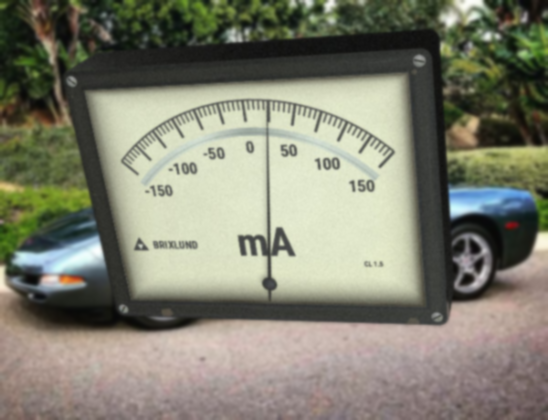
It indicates 25 mA
